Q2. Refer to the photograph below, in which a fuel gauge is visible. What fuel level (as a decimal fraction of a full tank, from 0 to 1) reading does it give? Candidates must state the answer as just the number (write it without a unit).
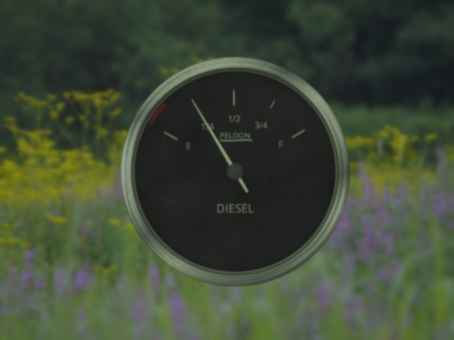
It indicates 0.25
